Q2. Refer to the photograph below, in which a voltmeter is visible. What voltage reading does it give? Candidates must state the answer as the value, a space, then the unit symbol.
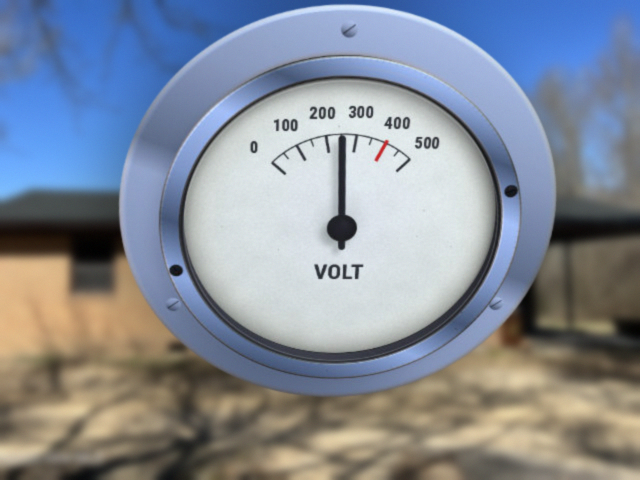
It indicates 250 V
